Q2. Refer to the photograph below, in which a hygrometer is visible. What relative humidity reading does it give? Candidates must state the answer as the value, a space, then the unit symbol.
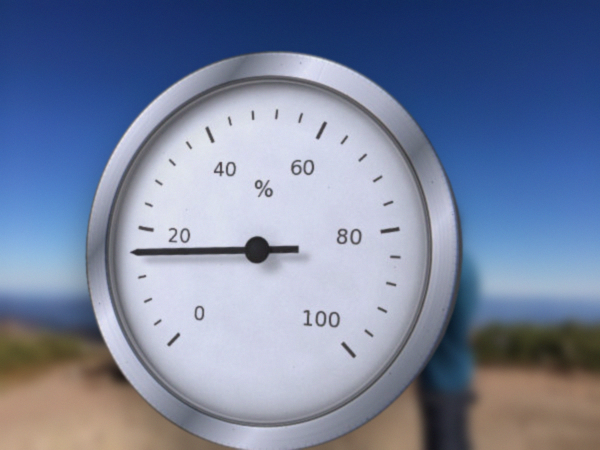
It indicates 16 %
